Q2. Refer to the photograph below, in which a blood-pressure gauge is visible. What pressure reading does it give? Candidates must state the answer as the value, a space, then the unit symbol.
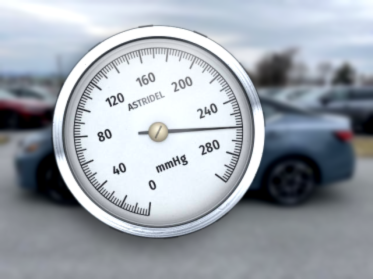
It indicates 260 mmHg
